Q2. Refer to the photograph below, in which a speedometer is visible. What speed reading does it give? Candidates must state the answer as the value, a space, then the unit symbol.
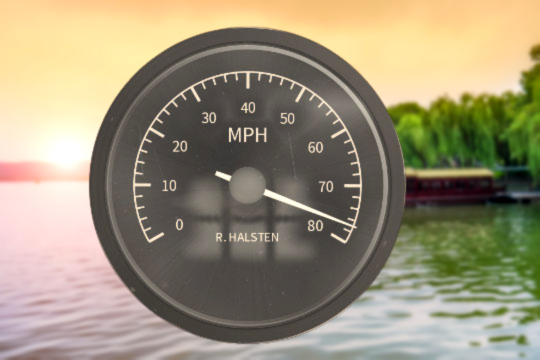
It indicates 77 mph
